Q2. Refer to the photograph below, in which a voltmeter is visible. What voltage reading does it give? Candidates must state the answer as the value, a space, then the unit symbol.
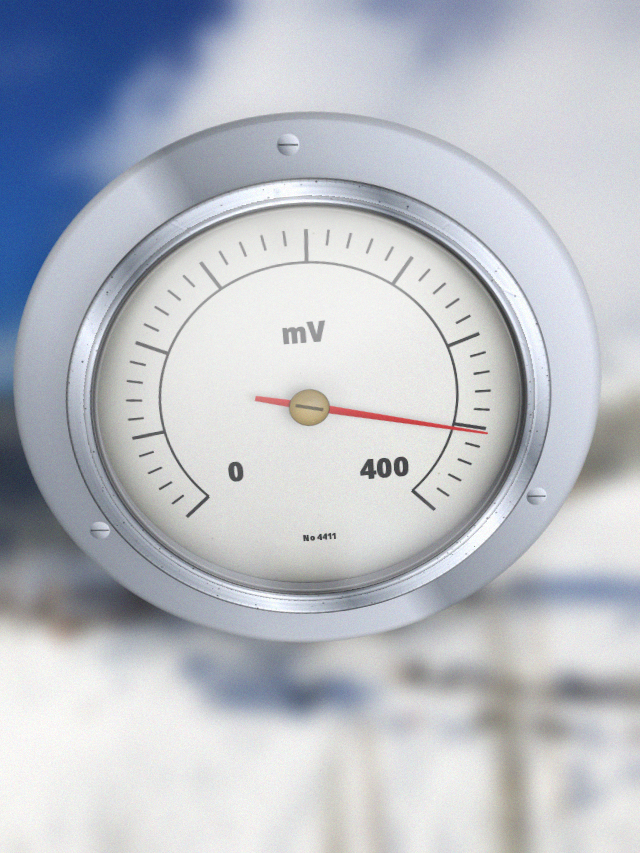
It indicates 350 mV
